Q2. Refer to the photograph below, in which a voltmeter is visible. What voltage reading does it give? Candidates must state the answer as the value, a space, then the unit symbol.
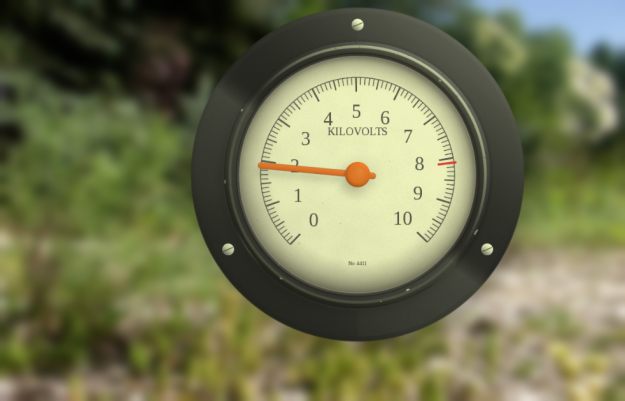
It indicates 1.9 kV
